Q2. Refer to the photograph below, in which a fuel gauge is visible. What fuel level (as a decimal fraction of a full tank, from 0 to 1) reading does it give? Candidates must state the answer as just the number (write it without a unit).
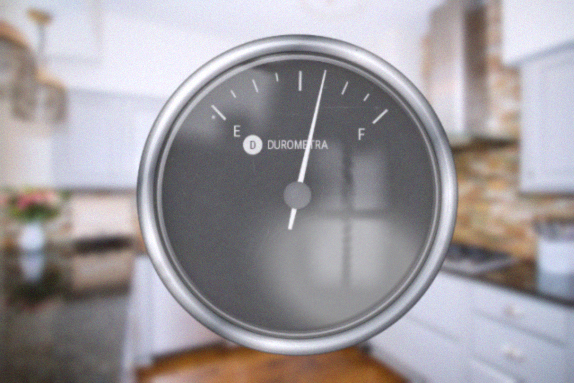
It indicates 0.625
